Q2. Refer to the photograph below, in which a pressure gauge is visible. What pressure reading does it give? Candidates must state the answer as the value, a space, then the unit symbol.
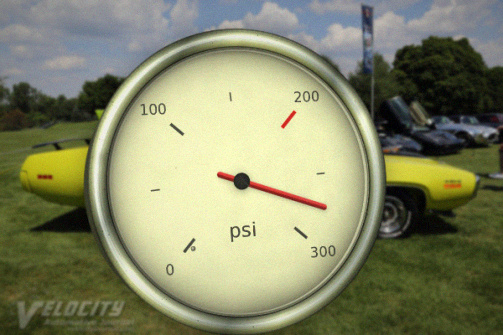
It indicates 275 psi
